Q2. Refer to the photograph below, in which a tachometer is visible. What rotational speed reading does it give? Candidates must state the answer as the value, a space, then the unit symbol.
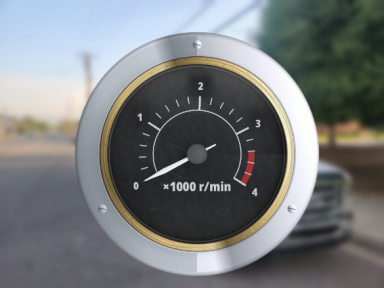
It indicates 0 rpm
